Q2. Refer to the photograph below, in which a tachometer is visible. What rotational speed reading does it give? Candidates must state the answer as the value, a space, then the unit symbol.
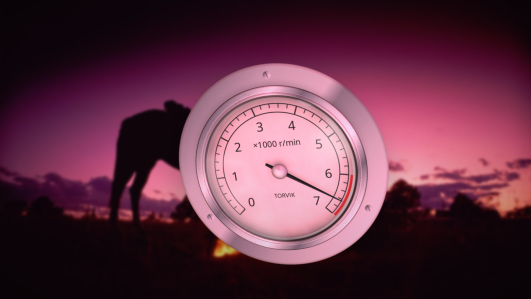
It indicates 6600 rpm
